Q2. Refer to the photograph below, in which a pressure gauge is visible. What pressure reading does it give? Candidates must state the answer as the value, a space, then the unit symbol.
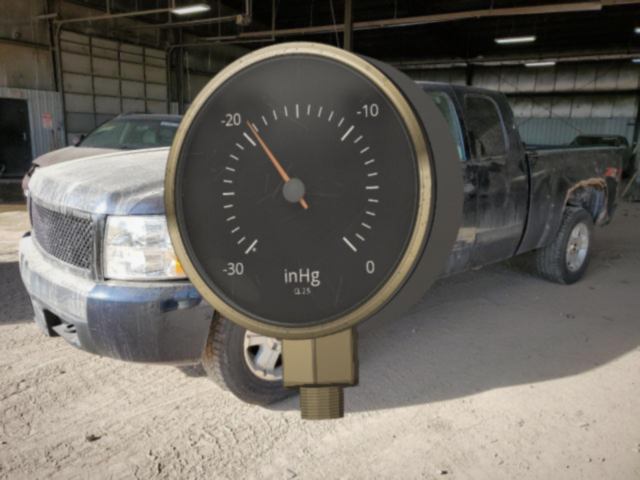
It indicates -19 inHg
